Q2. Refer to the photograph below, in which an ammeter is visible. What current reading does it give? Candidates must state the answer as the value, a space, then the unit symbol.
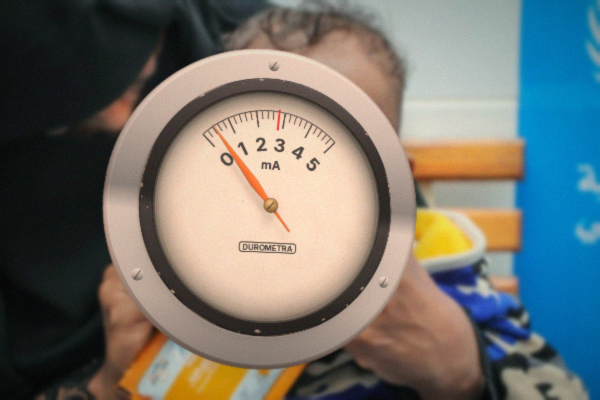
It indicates 0.4 mA
